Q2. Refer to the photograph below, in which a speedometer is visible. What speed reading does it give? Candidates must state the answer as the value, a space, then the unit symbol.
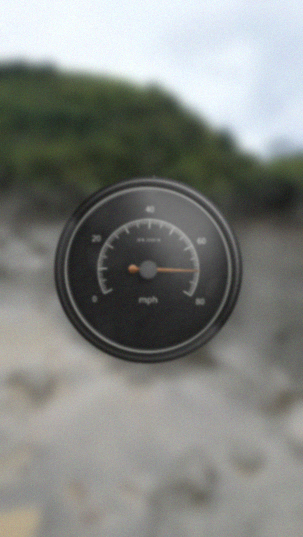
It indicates 70 mph
